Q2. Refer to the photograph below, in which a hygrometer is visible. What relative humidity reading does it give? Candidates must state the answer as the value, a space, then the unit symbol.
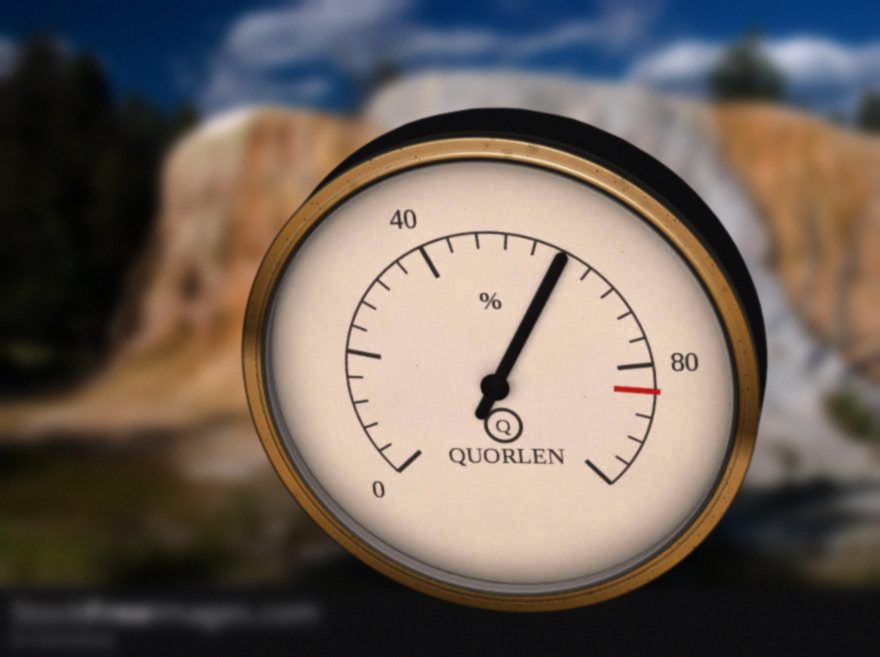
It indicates 60 %
